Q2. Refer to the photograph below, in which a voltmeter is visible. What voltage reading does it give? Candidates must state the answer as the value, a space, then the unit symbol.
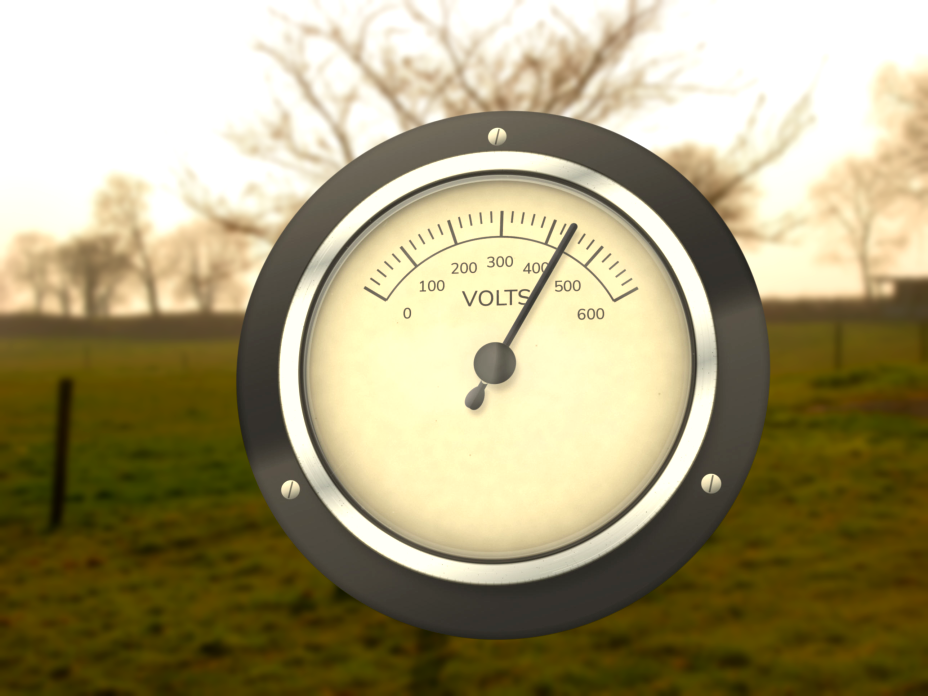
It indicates 440 V
